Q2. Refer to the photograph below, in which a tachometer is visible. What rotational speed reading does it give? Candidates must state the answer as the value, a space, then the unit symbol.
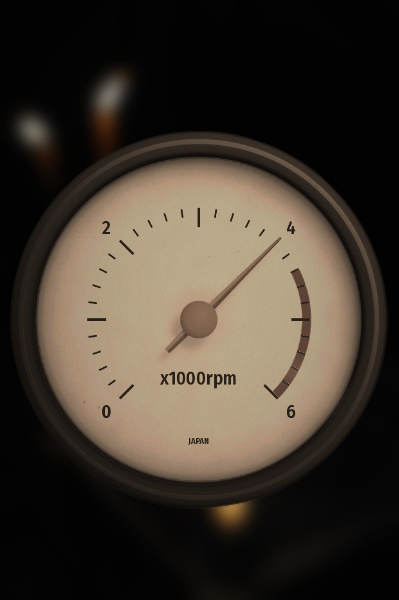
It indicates 4000 rpm
